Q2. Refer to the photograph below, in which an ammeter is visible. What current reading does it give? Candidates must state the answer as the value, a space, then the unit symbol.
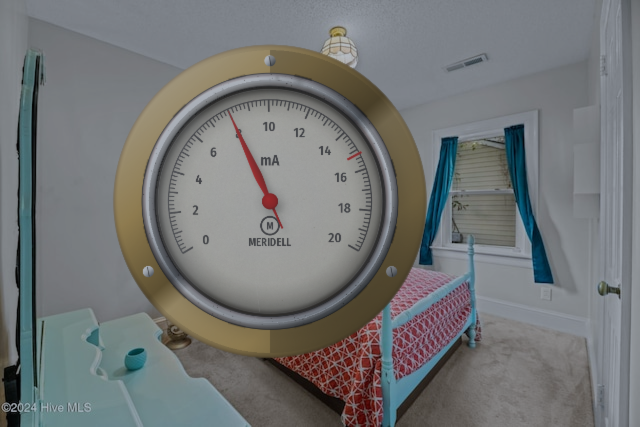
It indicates 8 mA
